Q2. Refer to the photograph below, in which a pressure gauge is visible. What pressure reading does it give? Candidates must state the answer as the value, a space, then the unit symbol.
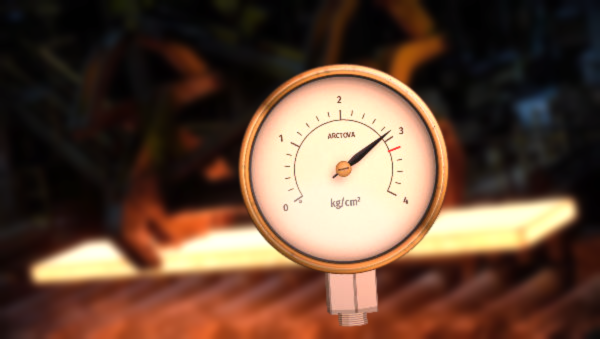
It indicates 2.9 kg/cm²
